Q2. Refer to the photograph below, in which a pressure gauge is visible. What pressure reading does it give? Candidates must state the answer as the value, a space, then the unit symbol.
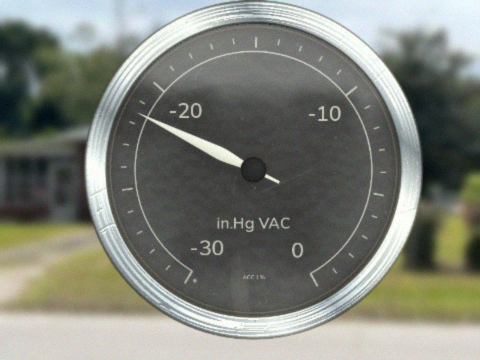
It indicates -21.5 inHg
